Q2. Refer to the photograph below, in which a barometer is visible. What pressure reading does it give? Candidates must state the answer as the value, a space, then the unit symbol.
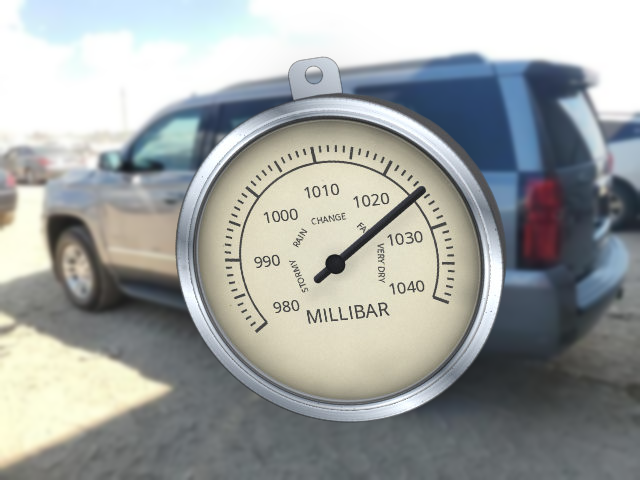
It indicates 1025 mbar
